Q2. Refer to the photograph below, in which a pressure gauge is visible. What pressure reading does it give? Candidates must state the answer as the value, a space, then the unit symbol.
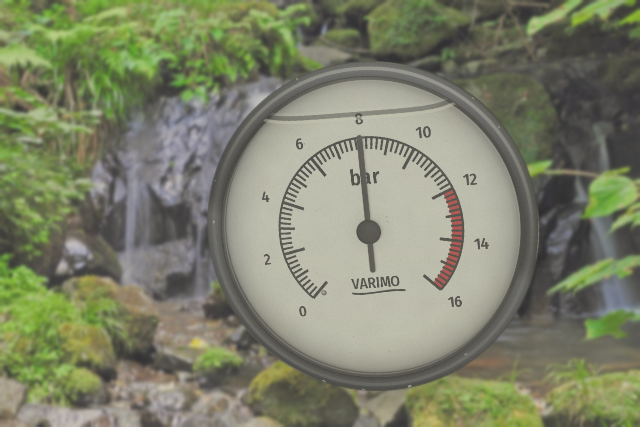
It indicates 8 bar
